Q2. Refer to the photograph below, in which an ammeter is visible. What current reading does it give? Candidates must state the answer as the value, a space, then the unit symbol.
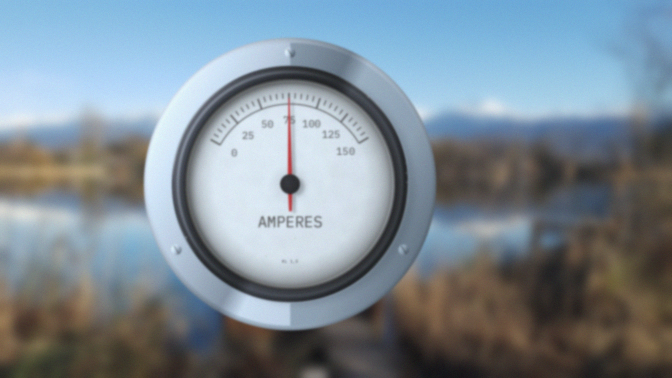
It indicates 75 A
